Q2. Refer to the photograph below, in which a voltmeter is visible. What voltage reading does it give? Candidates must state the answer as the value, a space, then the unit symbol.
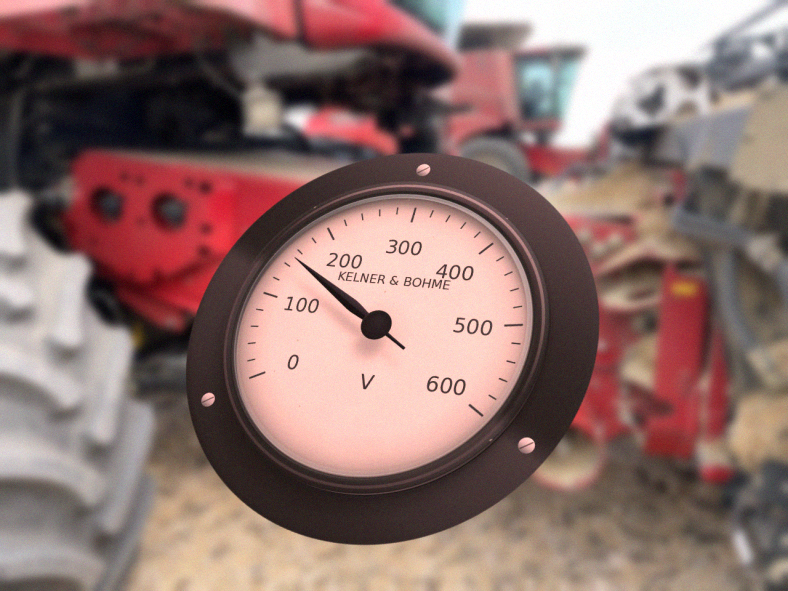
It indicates 150 V
